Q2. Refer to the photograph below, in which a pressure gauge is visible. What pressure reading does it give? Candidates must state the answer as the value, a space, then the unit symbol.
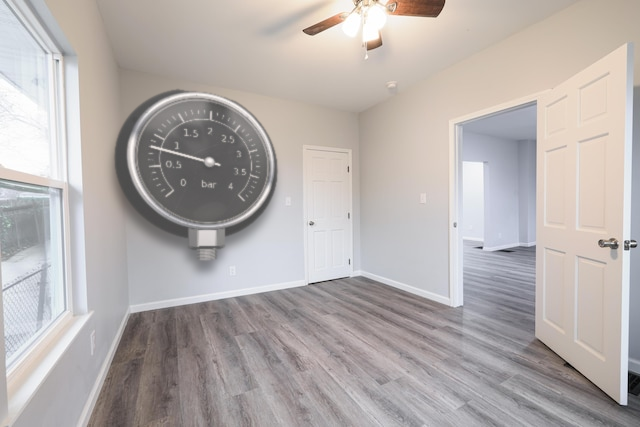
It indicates 0.8 bar
